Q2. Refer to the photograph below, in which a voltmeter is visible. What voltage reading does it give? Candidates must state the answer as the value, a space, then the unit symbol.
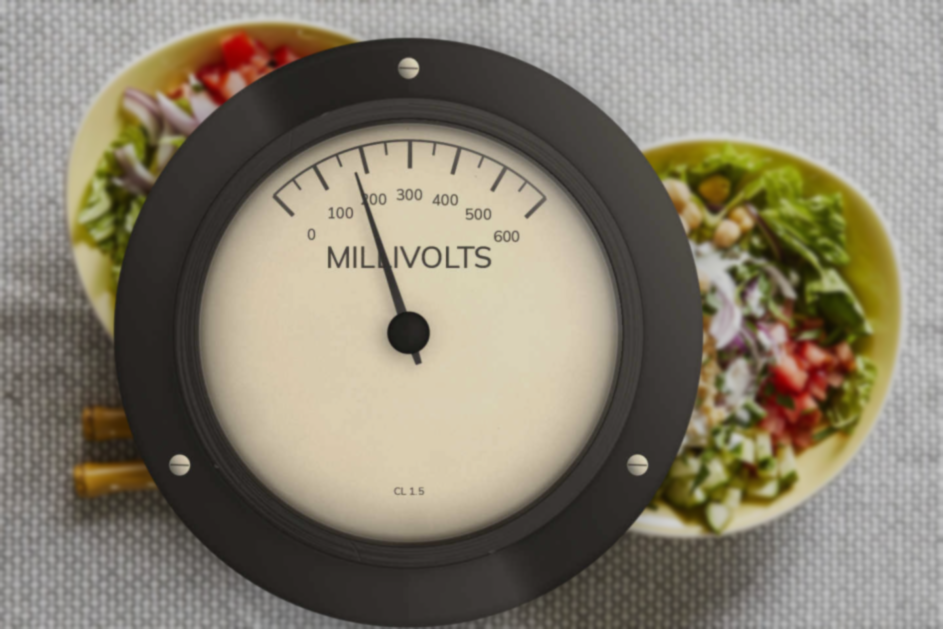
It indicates 175 mV
